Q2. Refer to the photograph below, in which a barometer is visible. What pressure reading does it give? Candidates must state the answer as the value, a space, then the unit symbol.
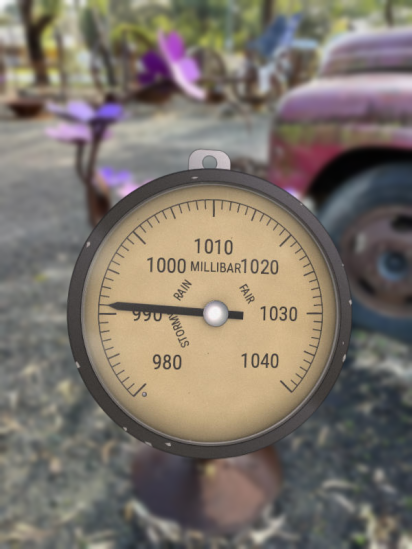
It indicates 991 mbar
